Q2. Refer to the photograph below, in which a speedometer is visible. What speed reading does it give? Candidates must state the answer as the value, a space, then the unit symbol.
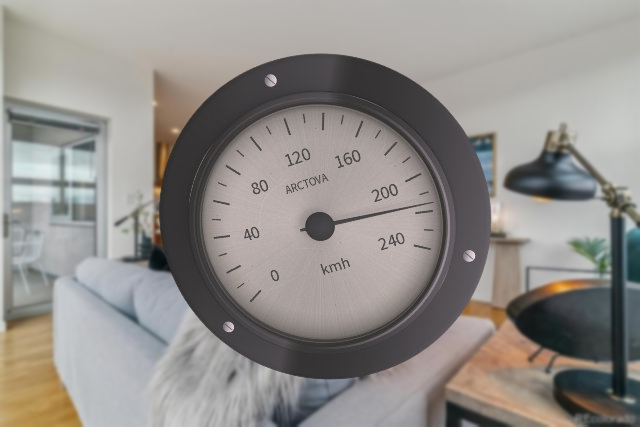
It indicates 215 km/h
